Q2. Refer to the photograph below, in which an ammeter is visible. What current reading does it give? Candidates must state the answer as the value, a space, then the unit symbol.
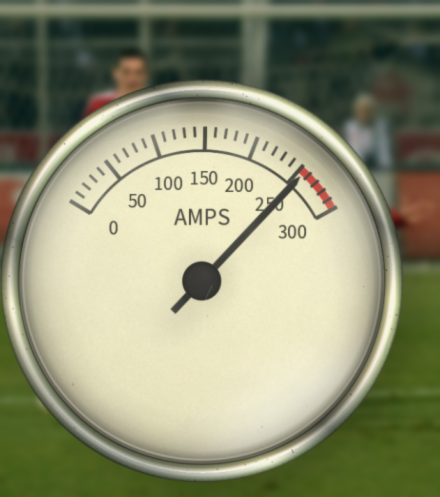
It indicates 255 A
